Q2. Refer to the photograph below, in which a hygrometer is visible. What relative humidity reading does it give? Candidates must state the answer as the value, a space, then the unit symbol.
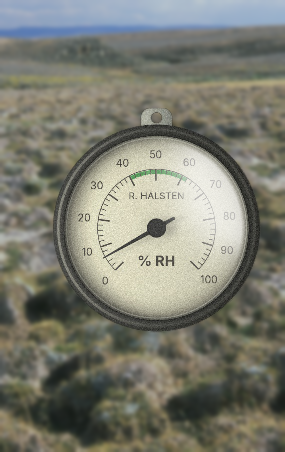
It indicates 6 %
